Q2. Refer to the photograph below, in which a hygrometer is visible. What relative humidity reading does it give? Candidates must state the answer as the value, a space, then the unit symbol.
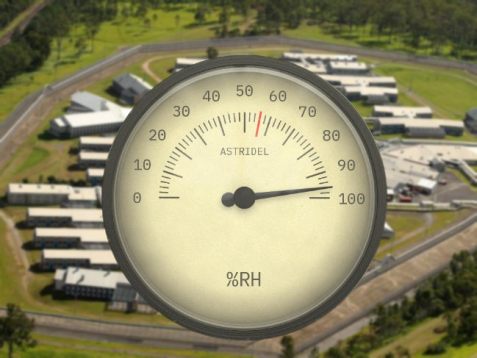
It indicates 96 %
